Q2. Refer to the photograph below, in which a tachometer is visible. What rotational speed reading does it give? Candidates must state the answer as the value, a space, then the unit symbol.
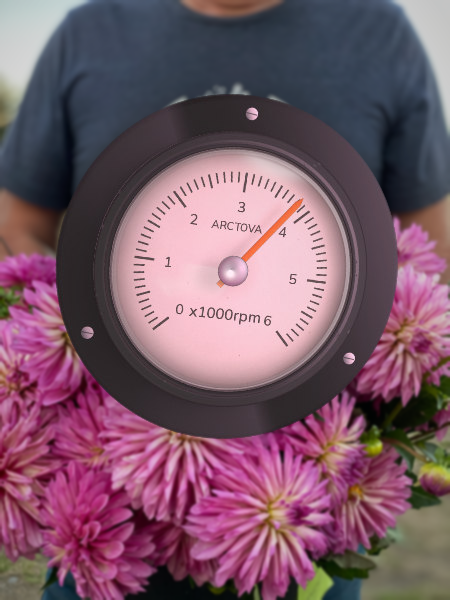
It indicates 3800 rpm
